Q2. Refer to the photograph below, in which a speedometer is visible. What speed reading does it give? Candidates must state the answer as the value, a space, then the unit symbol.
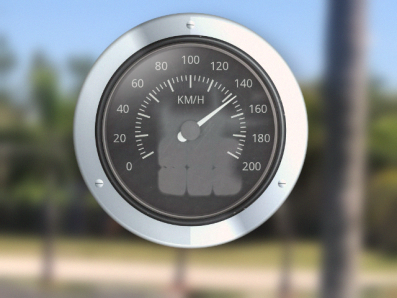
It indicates 144 km/h
